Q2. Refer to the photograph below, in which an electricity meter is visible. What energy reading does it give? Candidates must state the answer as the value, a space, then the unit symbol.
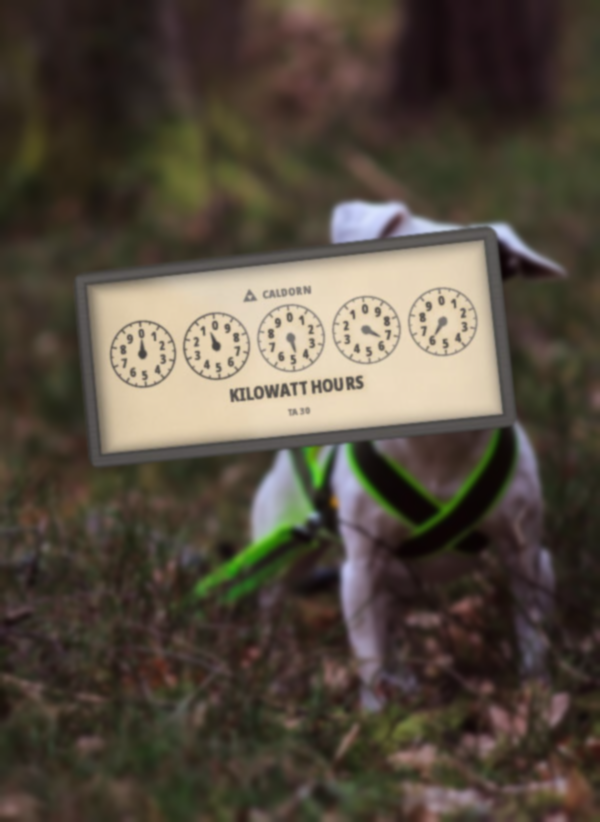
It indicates 466 kWh
